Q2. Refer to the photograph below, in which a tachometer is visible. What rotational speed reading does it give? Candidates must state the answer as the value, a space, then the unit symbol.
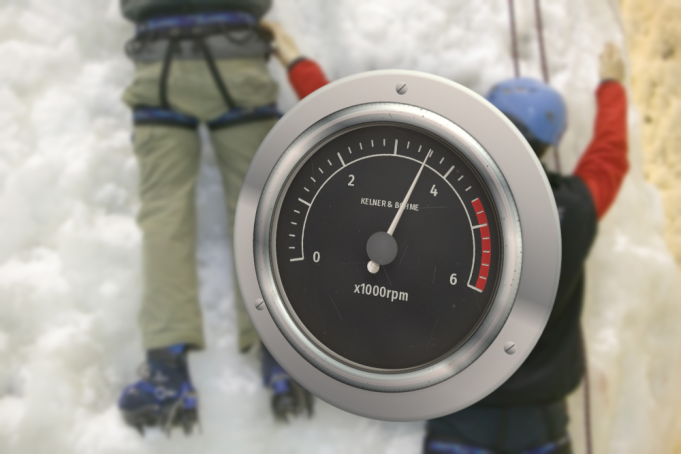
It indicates 3600 rpm
